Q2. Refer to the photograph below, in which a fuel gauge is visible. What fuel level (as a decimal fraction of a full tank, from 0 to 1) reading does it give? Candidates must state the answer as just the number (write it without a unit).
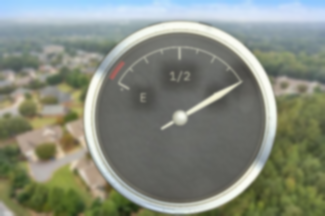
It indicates 1
